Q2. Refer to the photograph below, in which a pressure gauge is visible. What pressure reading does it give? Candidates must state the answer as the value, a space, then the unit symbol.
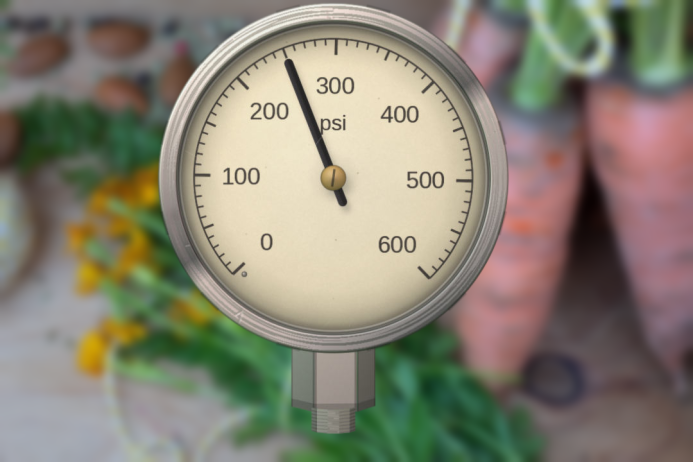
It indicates 250 psi
